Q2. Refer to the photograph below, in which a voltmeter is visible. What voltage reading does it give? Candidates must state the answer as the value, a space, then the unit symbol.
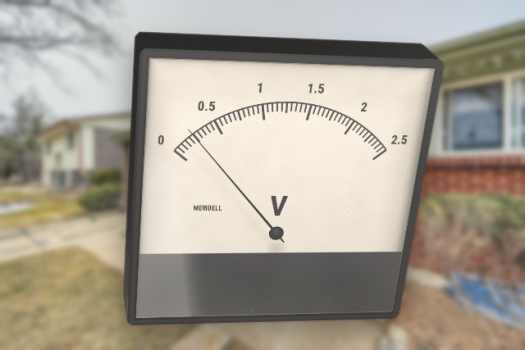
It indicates 0.25 V
